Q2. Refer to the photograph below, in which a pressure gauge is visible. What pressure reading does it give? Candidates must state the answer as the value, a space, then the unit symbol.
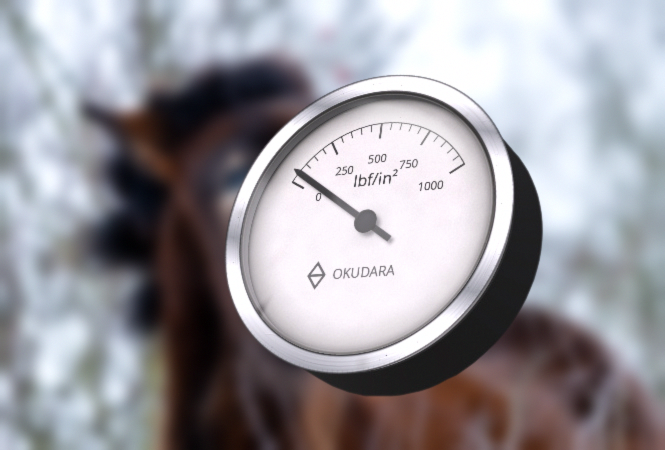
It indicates 50 psi
